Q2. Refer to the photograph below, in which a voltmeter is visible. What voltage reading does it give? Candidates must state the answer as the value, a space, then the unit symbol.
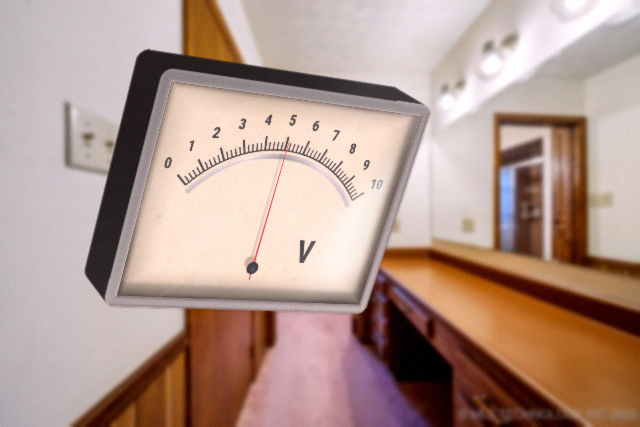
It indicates 5 V
